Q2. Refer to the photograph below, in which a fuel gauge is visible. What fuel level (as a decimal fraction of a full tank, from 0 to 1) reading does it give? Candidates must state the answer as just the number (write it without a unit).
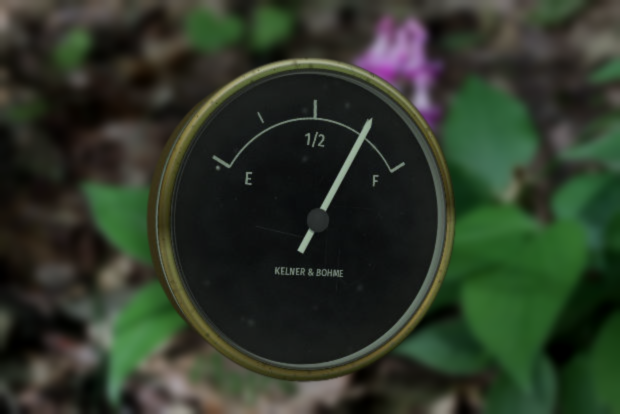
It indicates 0.75
